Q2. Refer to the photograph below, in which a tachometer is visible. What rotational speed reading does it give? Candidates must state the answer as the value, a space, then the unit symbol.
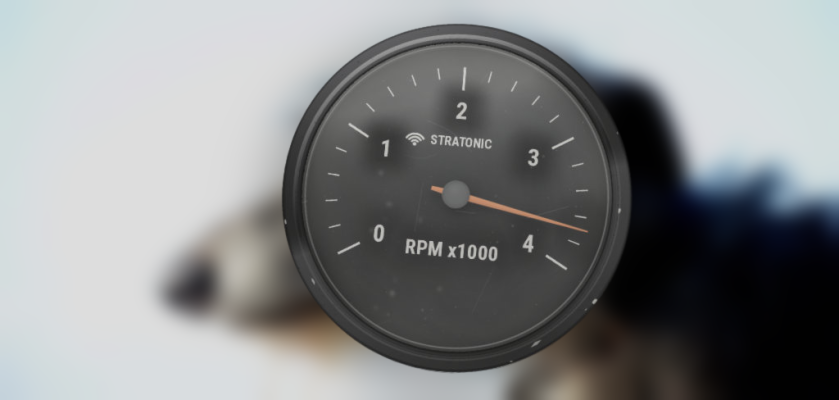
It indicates 3700 rpm
